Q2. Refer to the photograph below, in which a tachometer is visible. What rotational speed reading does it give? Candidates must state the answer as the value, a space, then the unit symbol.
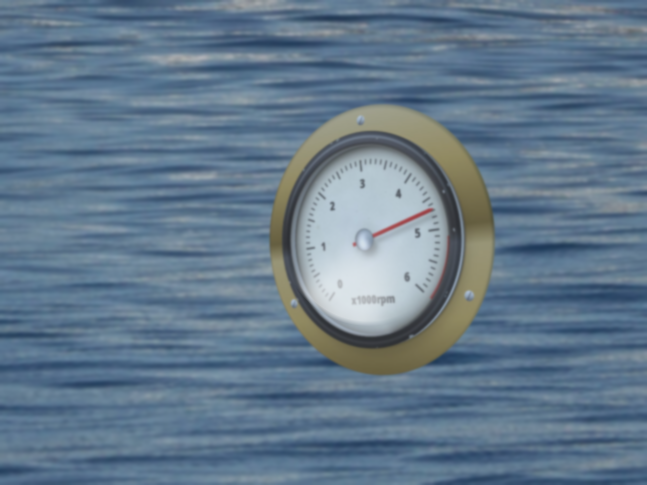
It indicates 4700 rpm
